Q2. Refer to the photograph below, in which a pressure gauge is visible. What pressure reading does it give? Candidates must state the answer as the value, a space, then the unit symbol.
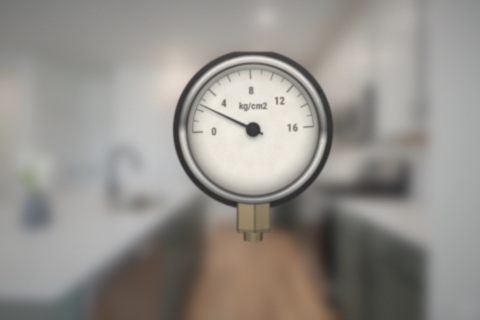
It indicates 2.5 kg/cm²
